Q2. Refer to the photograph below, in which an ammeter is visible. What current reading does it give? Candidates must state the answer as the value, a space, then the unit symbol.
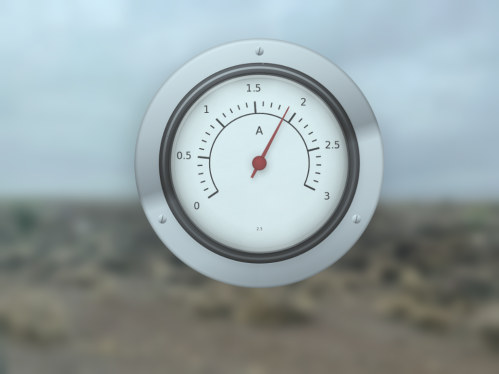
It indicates 1.9 A
